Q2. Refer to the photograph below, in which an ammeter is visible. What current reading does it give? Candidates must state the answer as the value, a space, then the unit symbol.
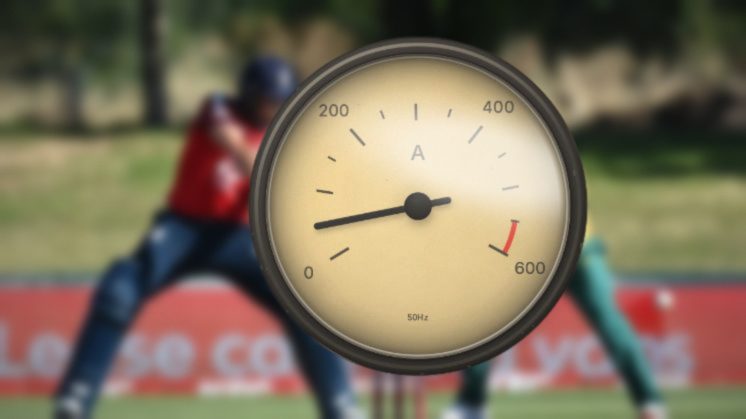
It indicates 50 A
